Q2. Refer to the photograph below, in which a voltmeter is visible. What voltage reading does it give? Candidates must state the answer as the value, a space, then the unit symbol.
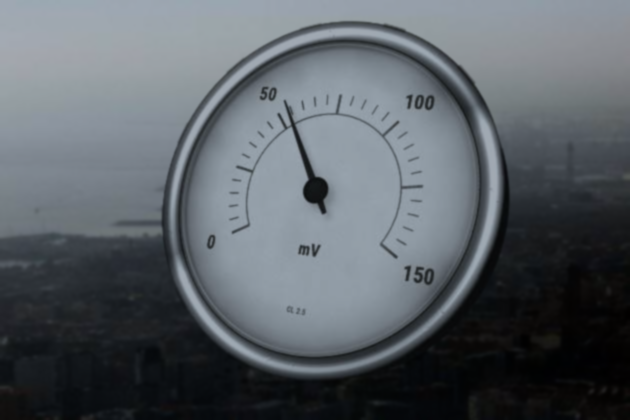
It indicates 55 mV
